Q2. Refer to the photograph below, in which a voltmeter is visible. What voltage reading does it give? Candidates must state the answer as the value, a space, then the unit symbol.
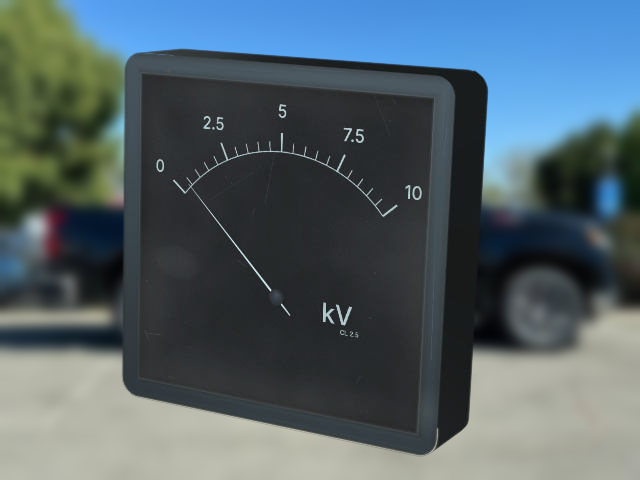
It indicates 0.5 kV
